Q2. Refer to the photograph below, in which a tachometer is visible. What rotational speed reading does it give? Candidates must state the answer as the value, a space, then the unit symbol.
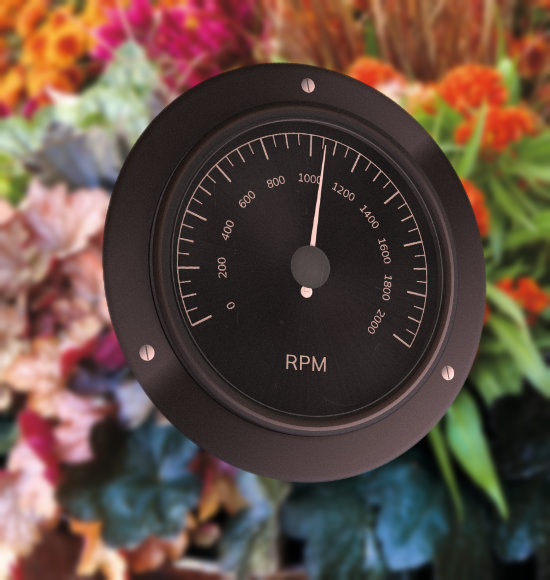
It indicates 1050 rpm
